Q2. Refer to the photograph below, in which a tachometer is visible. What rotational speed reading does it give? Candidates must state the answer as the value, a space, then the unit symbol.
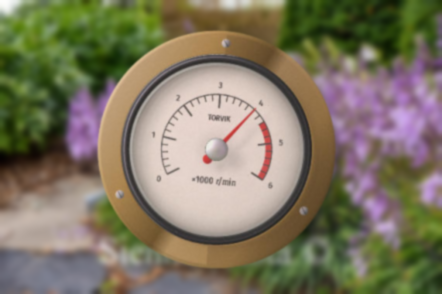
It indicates 4000 rpm
